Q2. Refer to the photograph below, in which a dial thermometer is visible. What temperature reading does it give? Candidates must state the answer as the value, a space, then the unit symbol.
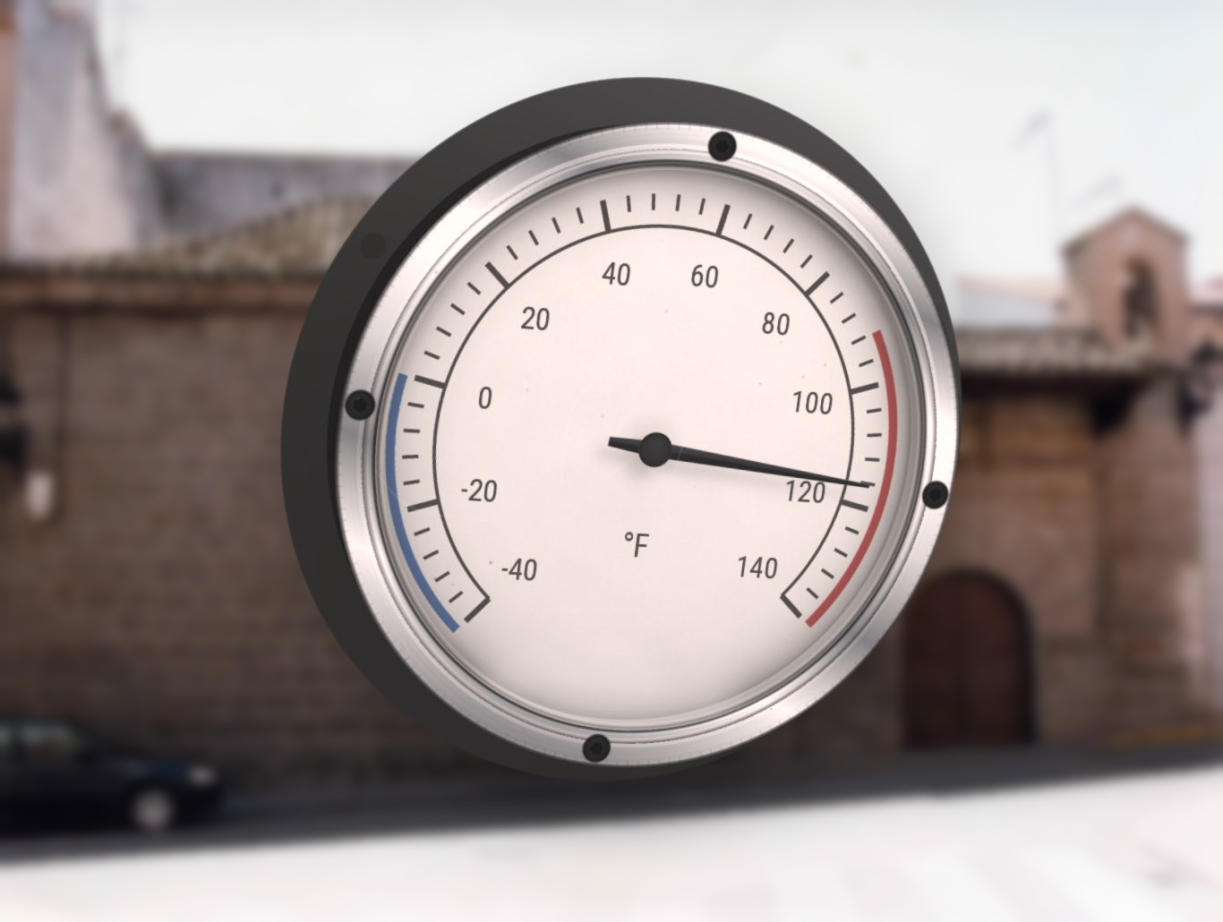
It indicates 116 °F
